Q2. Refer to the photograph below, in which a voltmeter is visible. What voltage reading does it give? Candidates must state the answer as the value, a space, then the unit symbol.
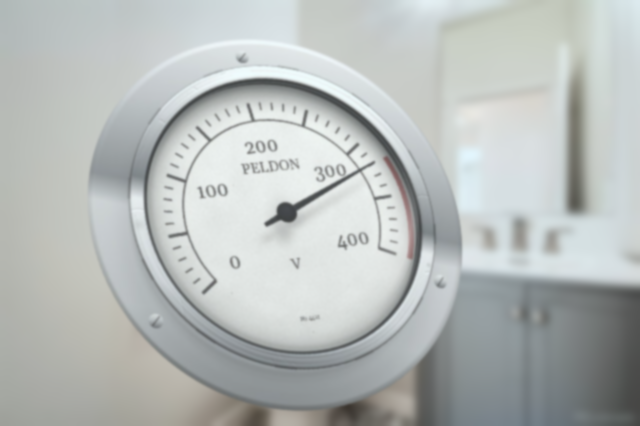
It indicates 320 V
